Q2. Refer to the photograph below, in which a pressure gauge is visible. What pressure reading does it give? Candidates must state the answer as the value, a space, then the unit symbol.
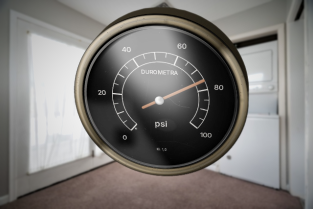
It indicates 75 psi
